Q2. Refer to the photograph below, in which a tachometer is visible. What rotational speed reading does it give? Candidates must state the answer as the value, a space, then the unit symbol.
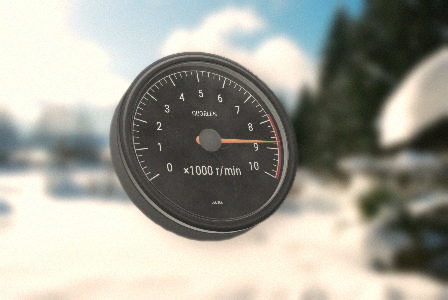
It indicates 8800 rpm
